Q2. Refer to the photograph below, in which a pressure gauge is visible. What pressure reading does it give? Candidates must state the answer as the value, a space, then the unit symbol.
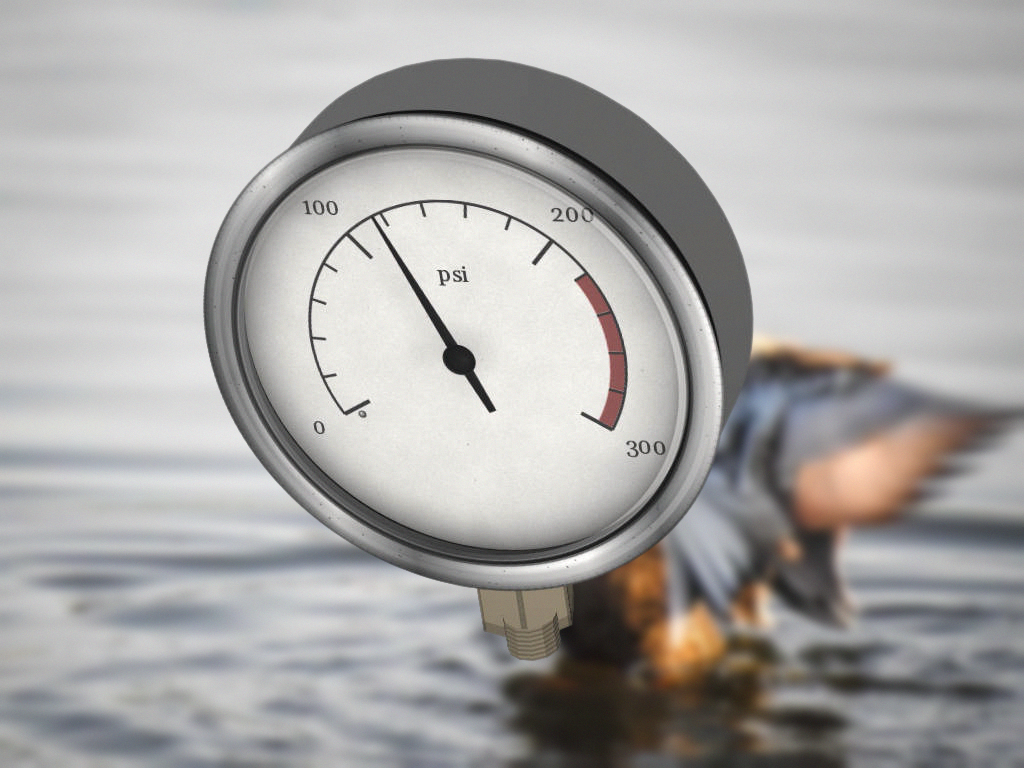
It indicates 120 psi
